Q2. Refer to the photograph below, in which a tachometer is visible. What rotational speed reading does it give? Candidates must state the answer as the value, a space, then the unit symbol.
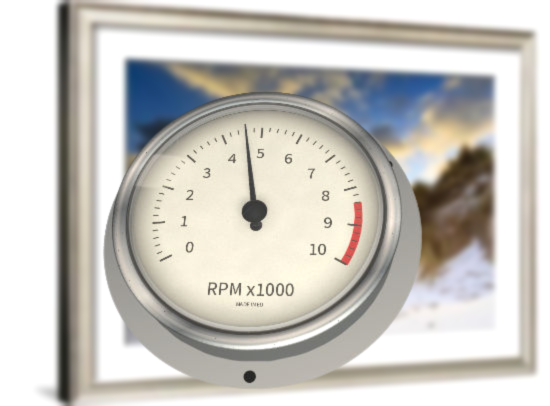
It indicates 4600 rpm
